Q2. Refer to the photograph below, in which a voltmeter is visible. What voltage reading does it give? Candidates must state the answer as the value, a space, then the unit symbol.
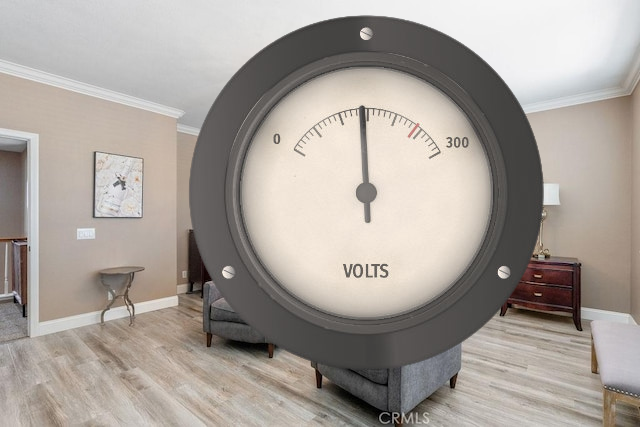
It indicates 140 V
